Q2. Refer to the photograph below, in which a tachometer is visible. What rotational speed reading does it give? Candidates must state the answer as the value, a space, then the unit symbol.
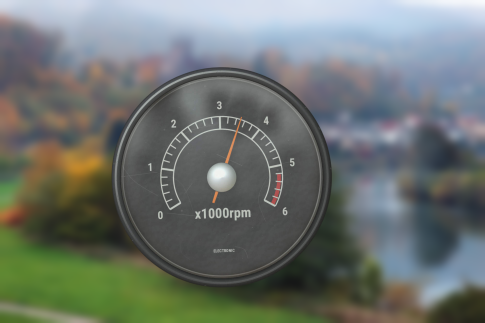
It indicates 3500 rpm
